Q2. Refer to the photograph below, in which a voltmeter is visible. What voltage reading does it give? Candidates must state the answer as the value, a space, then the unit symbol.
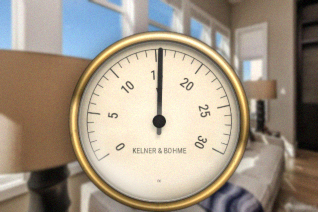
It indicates 15.5 V
